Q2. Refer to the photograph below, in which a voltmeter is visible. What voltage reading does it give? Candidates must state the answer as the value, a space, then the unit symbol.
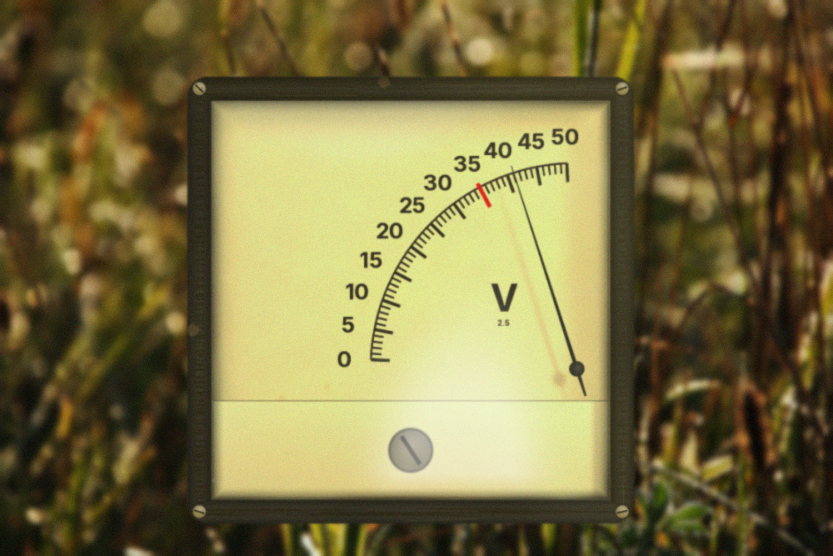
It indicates 41 V
